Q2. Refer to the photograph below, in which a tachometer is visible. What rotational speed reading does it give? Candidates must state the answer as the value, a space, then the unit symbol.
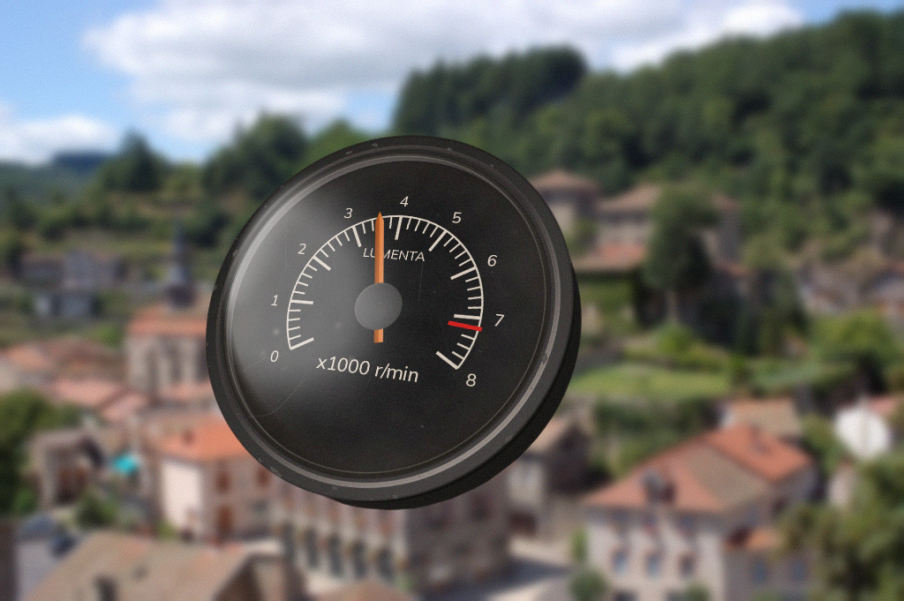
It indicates 3600 rpm
